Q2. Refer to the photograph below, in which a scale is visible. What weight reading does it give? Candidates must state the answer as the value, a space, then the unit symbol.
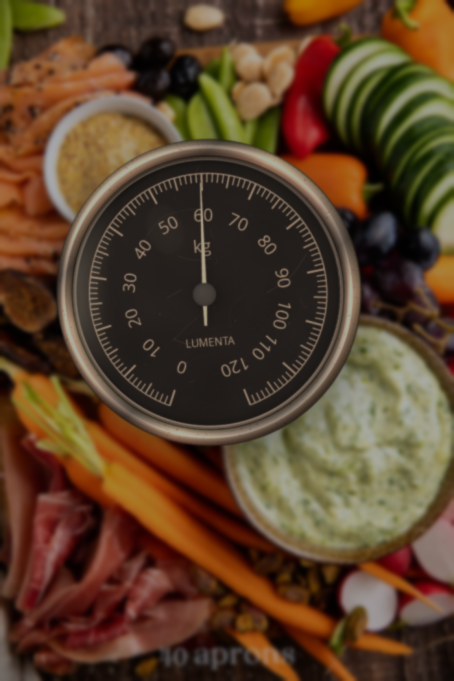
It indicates 60 kg
